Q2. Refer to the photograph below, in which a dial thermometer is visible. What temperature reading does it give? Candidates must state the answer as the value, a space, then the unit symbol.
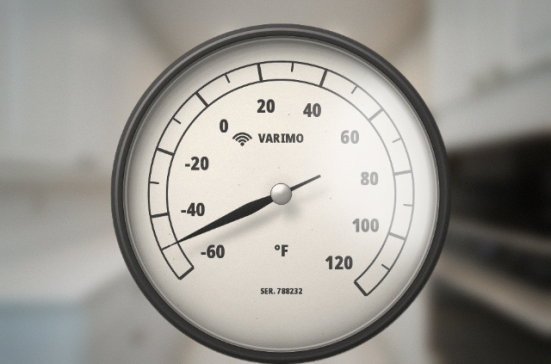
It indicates -50 °F
